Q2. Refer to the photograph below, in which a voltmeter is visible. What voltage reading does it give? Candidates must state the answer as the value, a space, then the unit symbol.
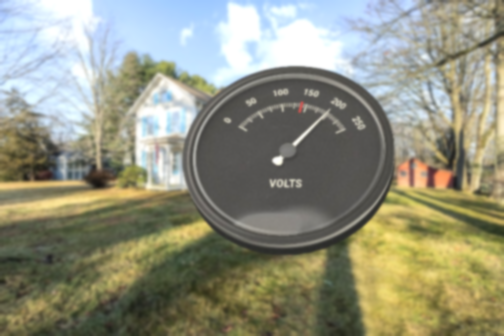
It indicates 200 V
